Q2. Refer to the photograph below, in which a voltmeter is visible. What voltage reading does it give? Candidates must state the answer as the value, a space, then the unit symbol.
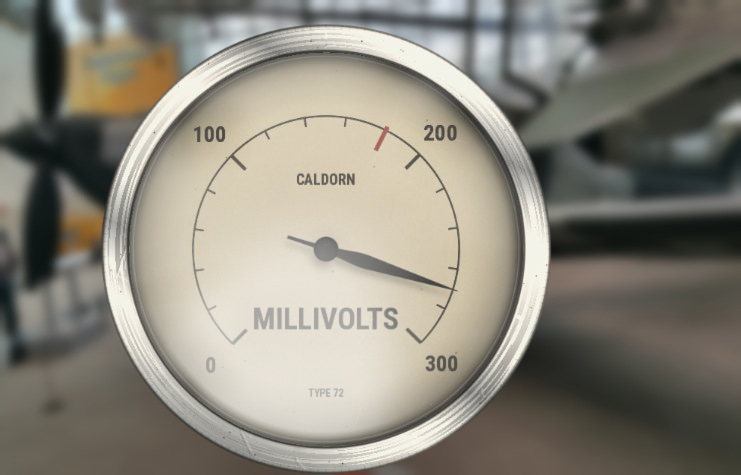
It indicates 270 mV
